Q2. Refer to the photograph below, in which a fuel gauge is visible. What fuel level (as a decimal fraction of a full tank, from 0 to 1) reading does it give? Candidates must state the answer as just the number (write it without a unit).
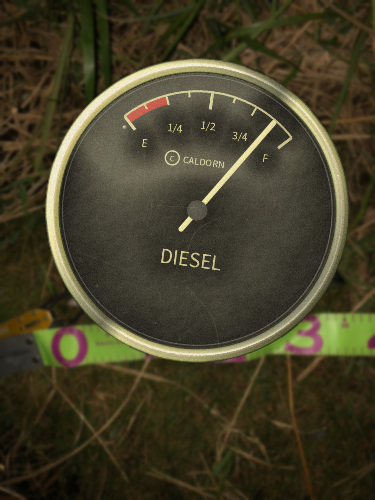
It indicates 0.875
